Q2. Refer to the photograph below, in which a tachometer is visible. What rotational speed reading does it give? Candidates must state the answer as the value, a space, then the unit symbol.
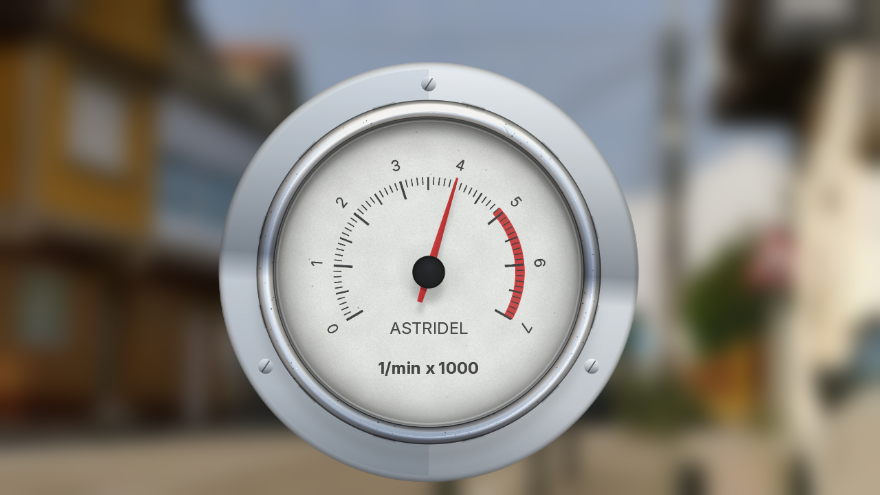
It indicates 4000 rpm
